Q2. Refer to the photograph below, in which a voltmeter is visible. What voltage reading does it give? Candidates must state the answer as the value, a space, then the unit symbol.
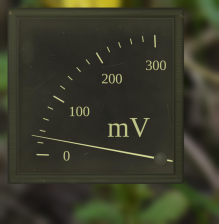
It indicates 30 mV
